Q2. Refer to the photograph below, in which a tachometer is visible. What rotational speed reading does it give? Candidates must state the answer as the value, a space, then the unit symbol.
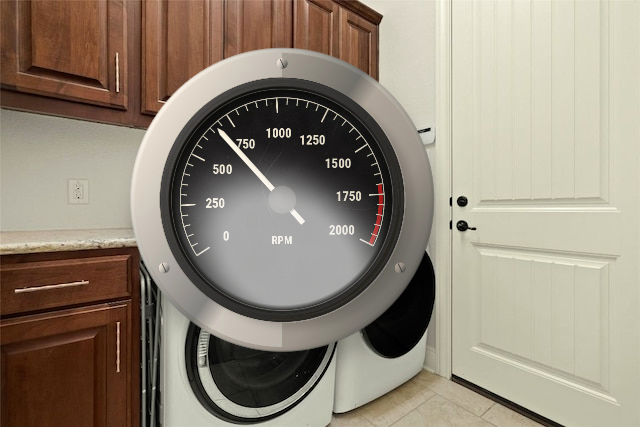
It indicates 675 rpm
